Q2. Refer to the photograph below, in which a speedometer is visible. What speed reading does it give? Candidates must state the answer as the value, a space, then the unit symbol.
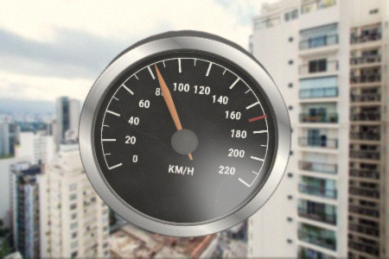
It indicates 85 km/h
